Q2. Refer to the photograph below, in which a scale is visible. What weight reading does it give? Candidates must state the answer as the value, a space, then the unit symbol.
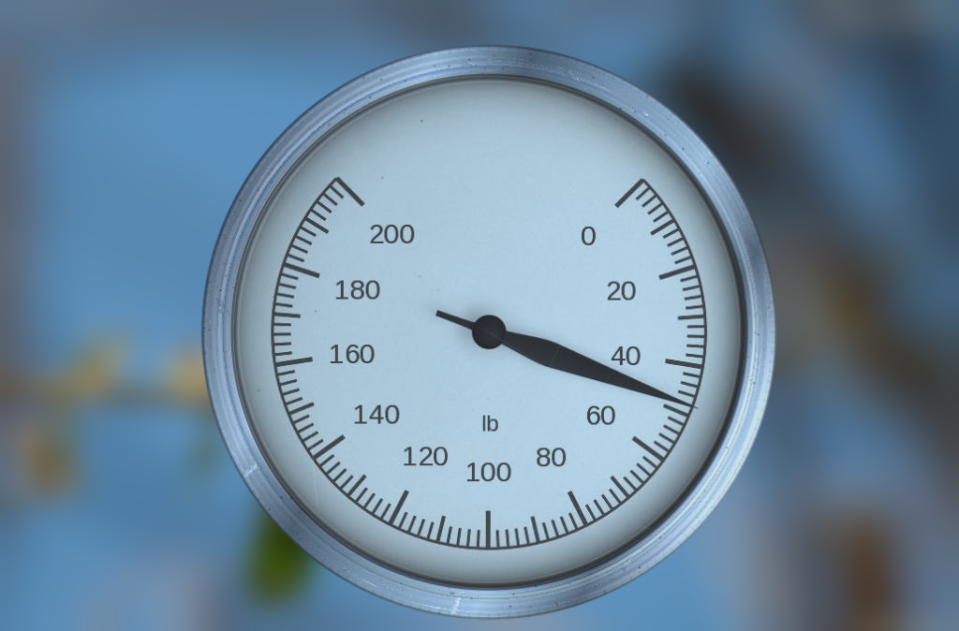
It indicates 48 lb
